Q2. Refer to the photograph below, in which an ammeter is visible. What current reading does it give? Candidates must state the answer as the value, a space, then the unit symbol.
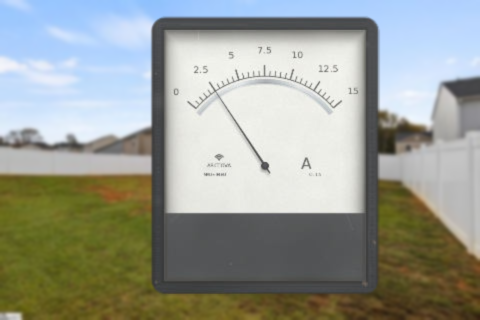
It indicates 2.5 A
